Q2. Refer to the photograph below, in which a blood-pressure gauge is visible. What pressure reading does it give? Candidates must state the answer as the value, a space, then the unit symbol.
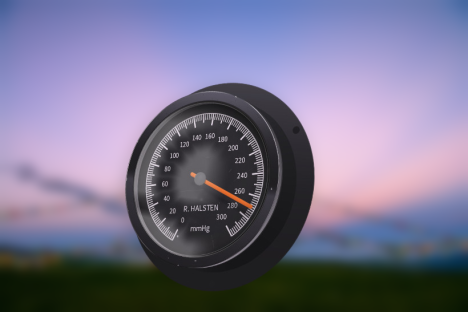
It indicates 270 mmHg
